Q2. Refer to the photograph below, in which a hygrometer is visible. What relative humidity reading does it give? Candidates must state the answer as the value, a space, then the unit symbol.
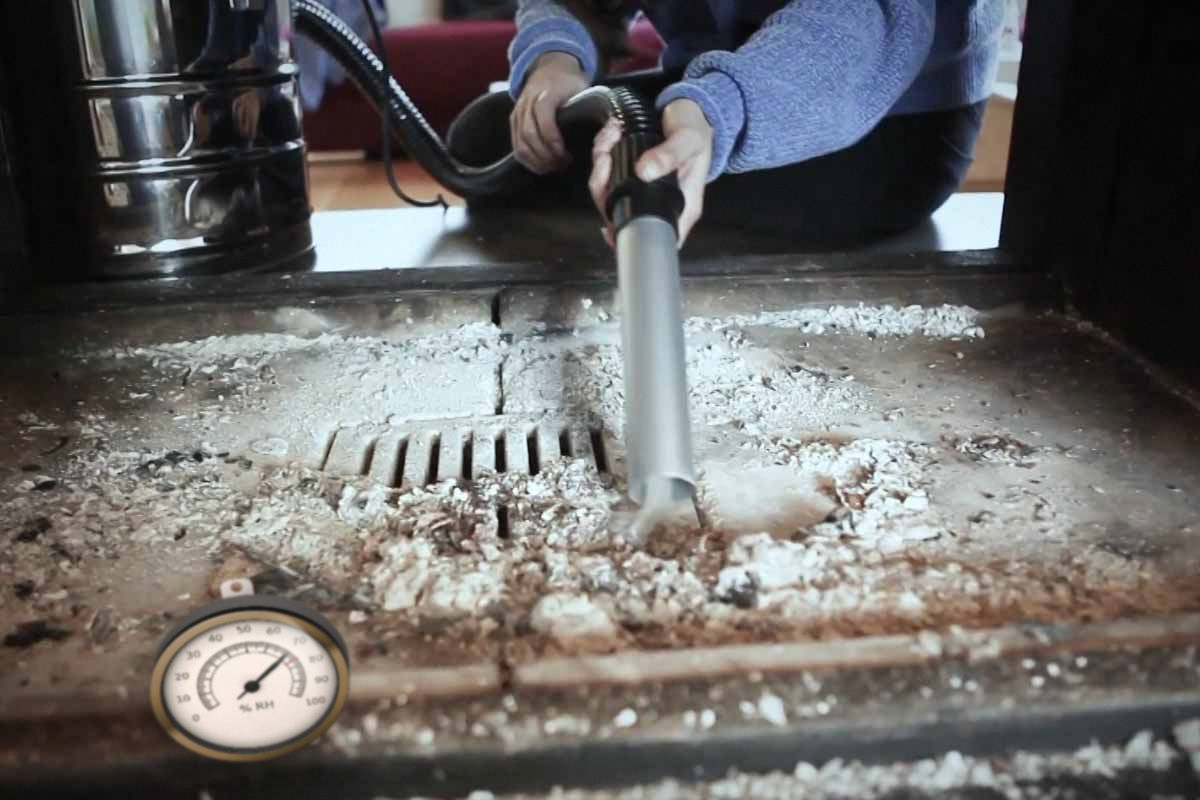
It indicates 70 %
